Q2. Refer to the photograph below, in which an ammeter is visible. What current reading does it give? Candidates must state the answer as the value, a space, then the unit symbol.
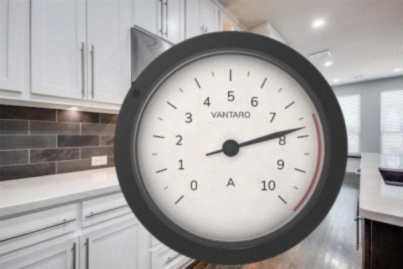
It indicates 7.75 A
